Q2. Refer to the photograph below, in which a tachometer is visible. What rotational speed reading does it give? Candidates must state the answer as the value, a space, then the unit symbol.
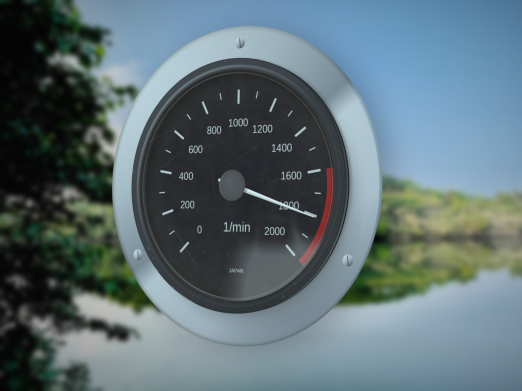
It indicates 1800 rpm
